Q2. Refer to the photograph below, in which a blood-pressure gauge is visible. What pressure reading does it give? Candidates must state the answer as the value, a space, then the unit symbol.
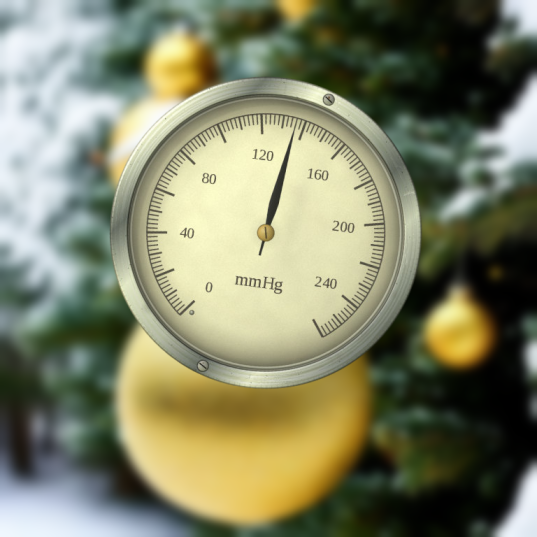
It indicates 136 mmHg
